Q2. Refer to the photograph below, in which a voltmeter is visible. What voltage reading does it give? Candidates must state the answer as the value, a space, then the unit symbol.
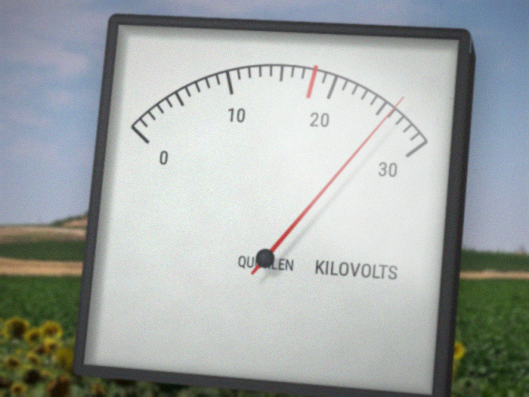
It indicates 26 kV
